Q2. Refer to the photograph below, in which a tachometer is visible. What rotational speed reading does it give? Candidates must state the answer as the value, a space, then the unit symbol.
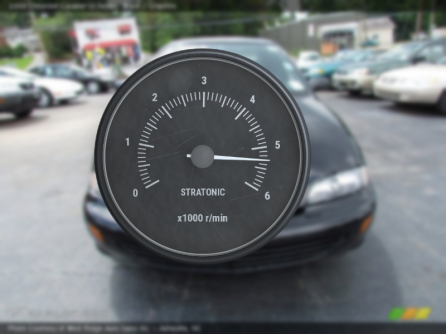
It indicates 5300 rpm
